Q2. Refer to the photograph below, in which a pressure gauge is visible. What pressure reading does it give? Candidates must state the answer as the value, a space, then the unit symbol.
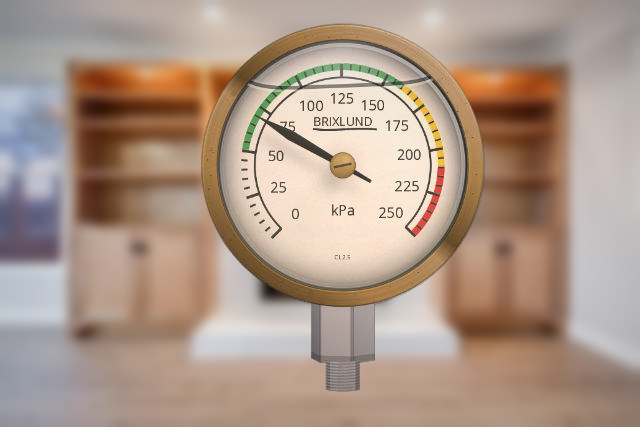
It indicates 70 kPa
